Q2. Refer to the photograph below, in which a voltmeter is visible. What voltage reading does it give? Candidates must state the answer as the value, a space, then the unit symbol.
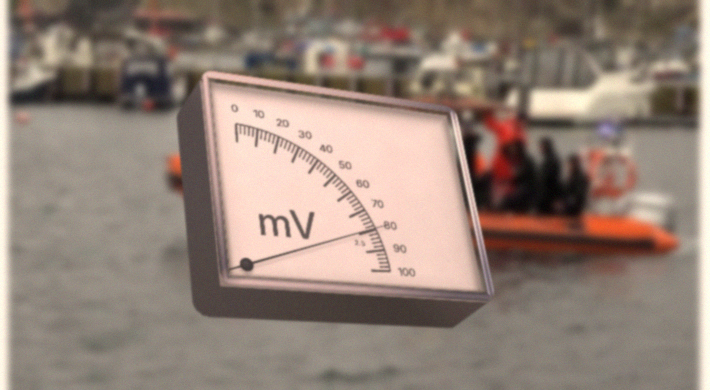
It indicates 80 mV
